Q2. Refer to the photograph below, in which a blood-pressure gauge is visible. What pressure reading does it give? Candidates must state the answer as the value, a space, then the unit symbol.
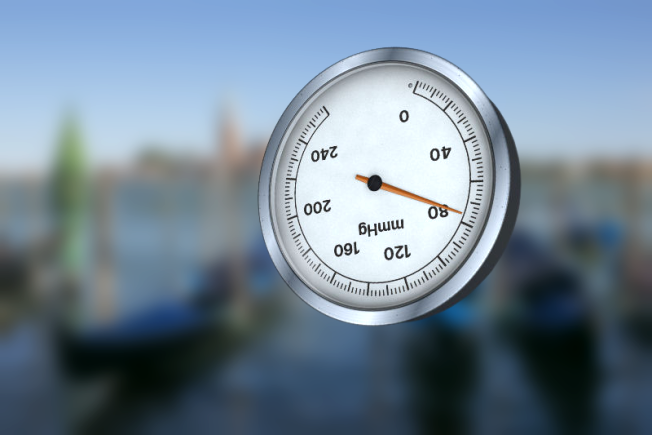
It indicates 76 mmHg
